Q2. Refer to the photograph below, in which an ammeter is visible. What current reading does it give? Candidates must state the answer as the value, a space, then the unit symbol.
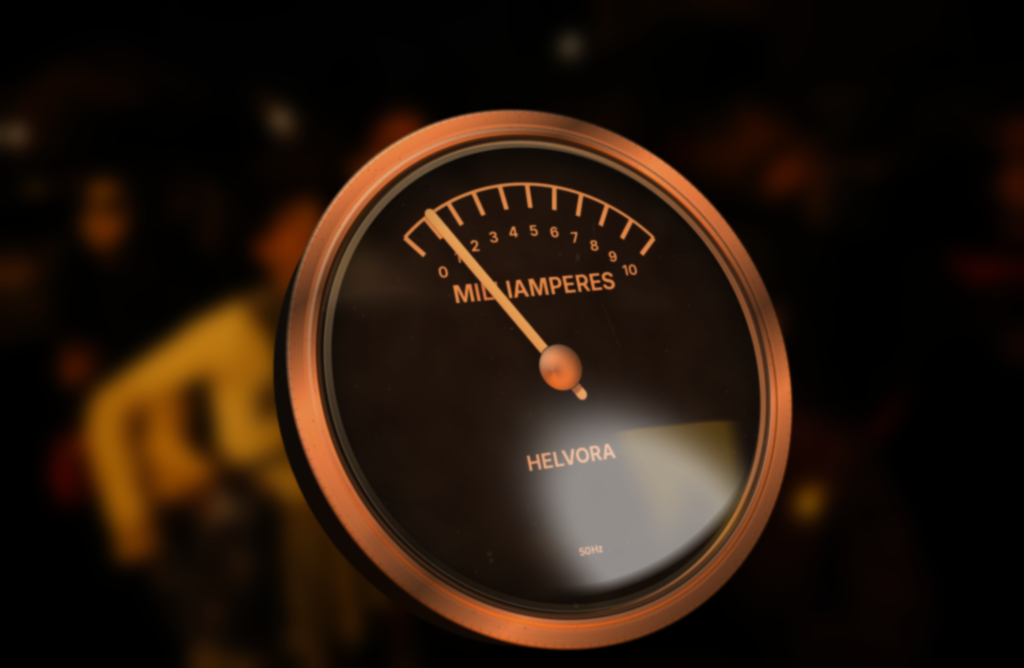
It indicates 1 mA
